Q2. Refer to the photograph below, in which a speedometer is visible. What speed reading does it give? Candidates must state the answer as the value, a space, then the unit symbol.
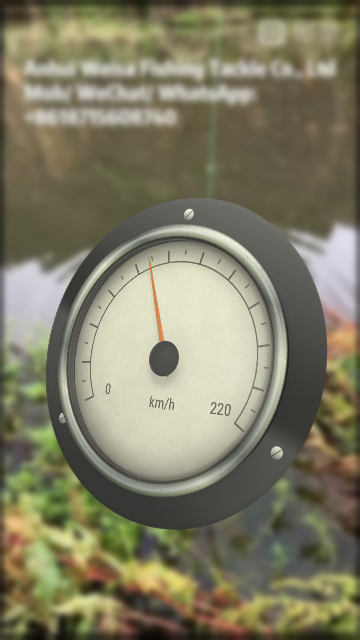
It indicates 90 km/h
